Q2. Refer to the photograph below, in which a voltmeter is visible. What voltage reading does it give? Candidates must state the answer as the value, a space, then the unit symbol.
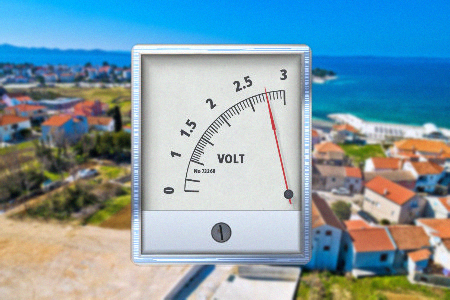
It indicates 2.75 V
